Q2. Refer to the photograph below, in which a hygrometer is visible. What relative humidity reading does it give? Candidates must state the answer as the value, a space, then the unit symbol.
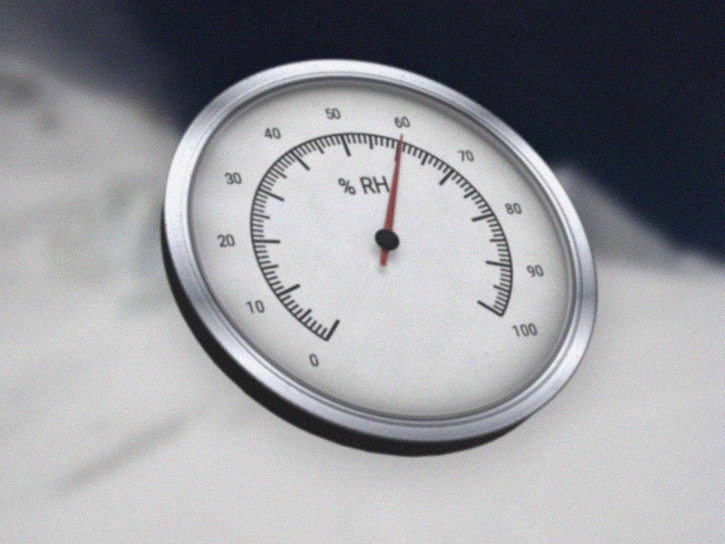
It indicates 60 %
